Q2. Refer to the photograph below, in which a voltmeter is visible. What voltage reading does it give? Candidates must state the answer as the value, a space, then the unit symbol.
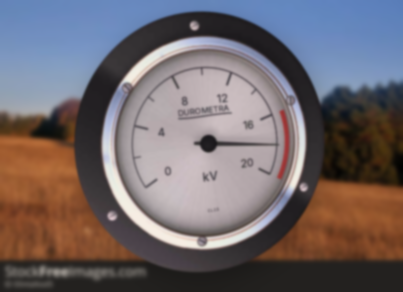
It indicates 18 kV
